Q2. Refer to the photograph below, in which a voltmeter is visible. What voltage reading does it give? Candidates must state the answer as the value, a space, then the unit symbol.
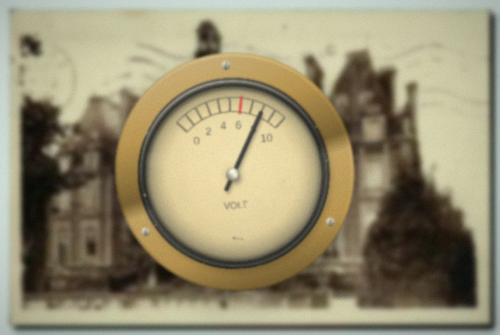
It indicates 8 V
